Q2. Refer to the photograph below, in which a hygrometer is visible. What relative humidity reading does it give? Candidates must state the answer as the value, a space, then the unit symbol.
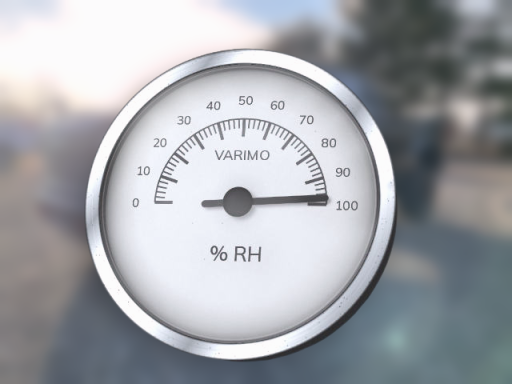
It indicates 98 %
